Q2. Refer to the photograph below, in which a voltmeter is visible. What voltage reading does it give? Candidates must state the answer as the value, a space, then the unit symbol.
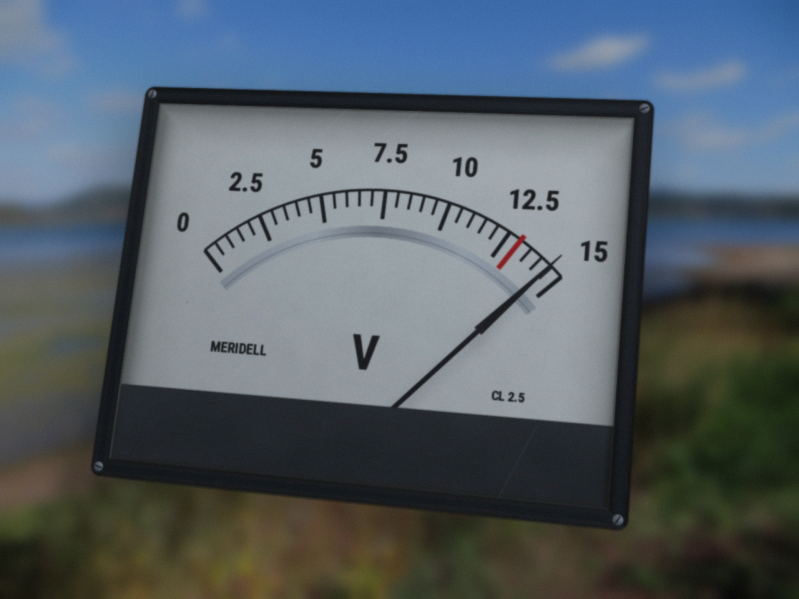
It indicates 14.5 V
